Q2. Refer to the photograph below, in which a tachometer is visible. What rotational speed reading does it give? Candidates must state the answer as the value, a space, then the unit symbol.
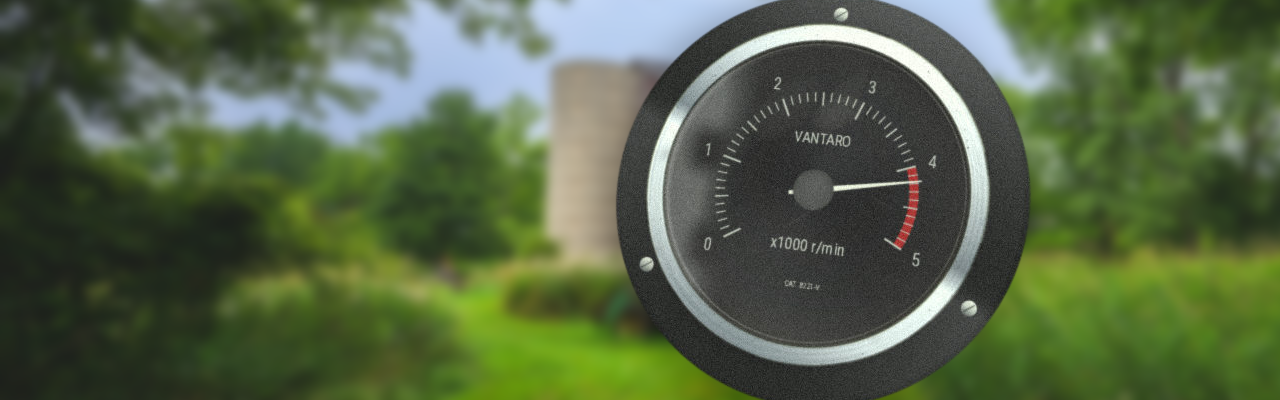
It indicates 4200 rpm
